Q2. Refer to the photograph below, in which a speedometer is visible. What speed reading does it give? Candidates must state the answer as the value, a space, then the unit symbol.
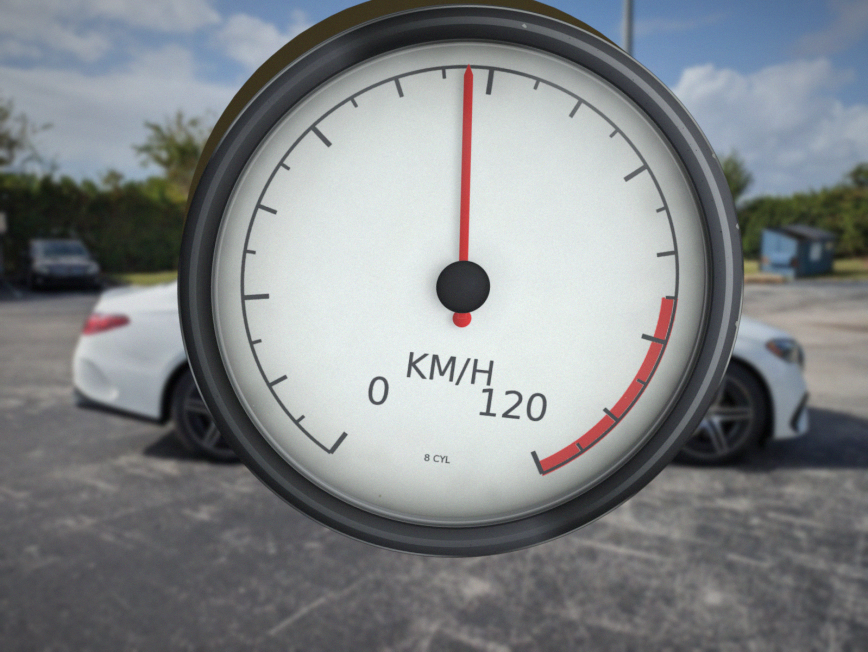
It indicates 57.5 km/h
